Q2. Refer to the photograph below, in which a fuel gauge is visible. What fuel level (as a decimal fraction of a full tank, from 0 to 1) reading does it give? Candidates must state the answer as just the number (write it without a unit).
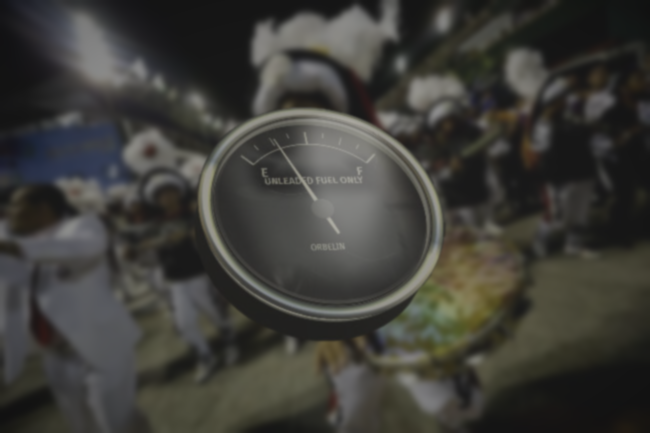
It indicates 0.25
